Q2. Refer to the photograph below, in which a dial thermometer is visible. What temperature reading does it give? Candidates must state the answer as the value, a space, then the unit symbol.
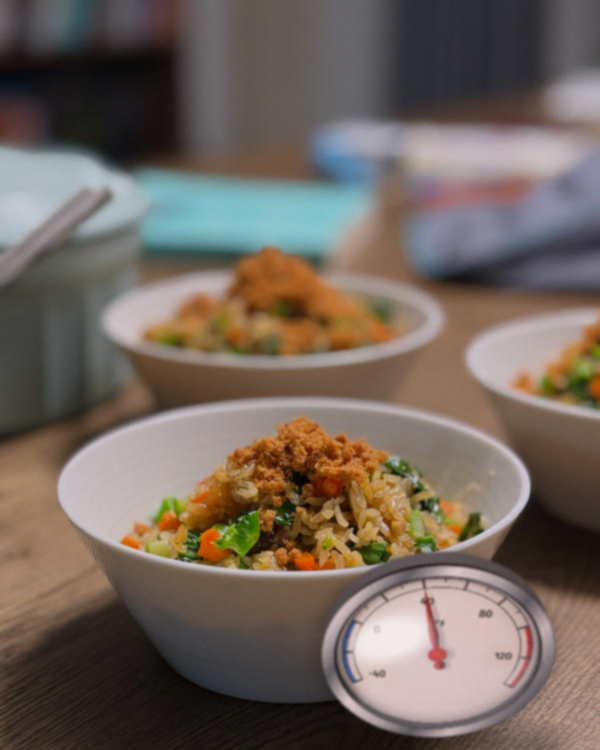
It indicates 40 °F
